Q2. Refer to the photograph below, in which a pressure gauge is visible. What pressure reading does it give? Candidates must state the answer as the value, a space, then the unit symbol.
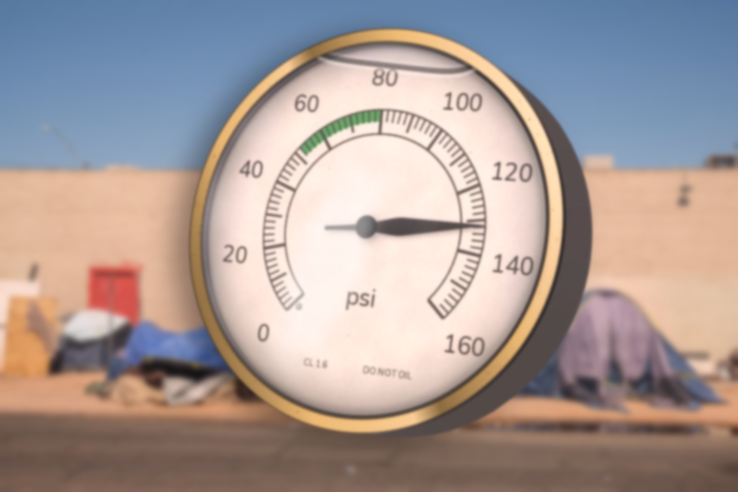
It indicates 132 psi
